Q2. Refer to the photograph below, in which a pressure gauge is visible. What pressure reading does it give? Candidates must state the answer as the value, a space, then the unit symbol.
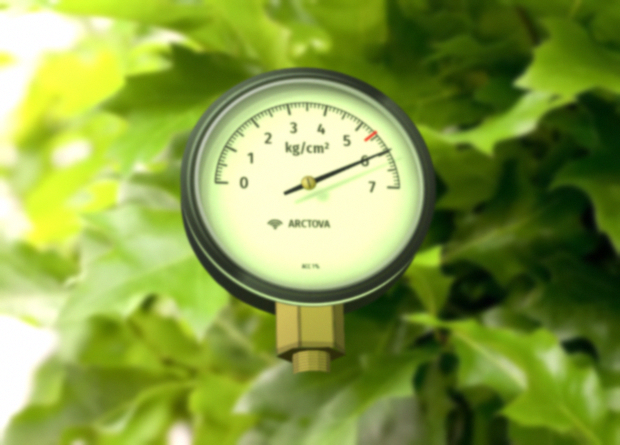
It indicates 6 kg/cm²
